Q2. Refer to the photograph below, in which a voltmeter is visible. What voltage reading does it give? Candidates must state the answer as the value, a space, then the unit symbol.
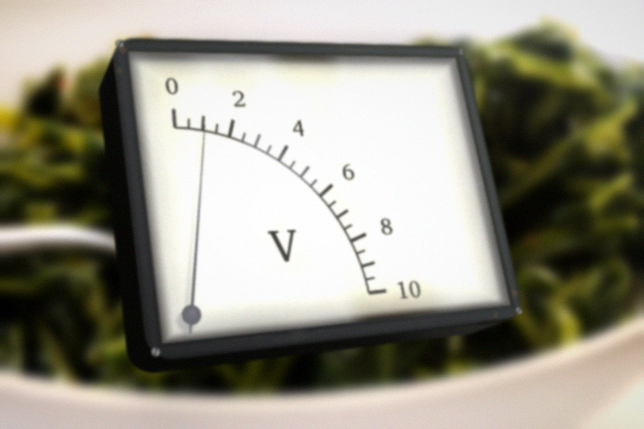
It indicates 1 V
